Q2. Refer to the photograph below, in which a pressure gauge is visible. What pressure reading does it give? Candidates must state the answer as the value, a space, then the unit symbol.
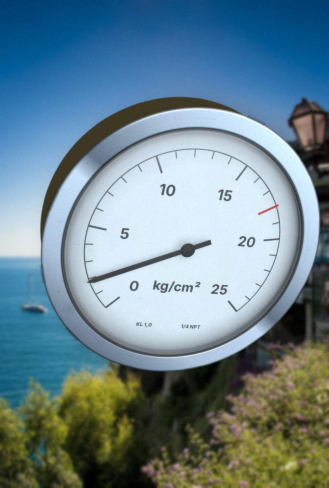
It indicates 2 kg/cm²
